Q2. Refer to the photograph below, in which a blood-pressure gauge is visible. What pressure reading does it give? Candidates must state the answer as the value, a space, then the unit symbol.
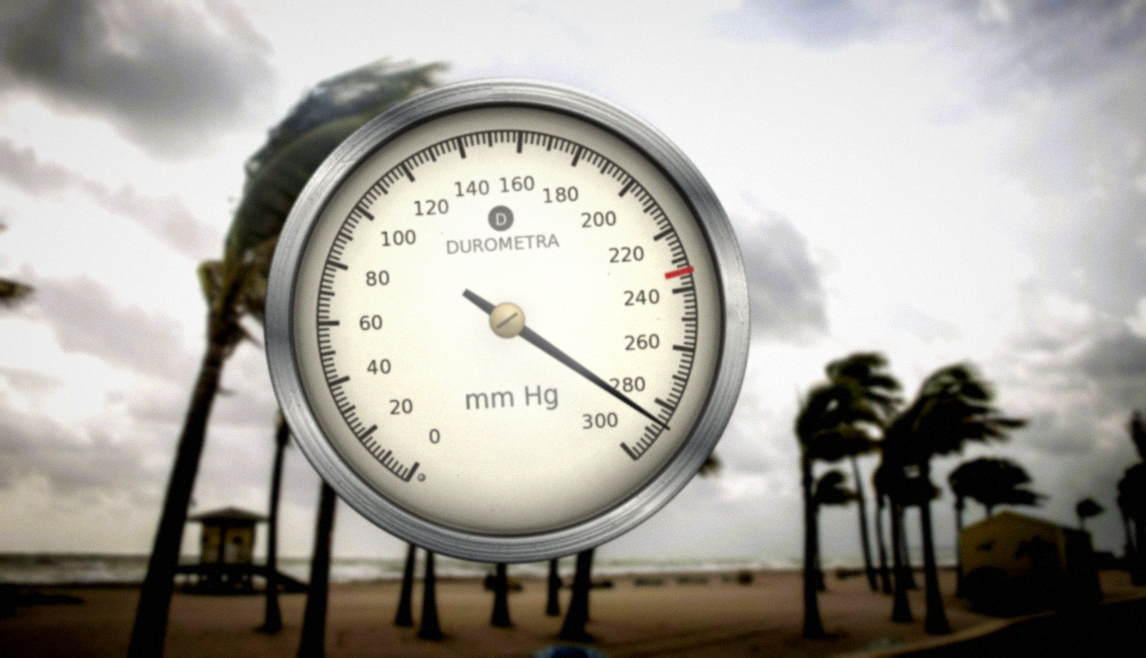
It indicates 286 mmHg
